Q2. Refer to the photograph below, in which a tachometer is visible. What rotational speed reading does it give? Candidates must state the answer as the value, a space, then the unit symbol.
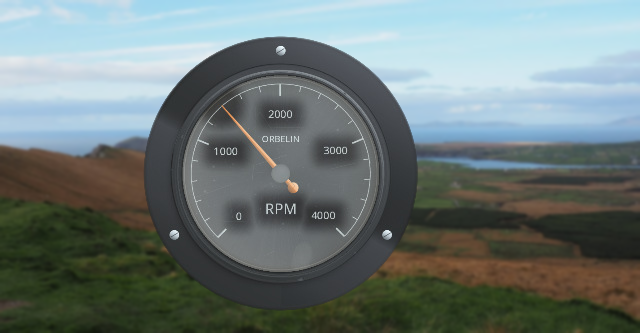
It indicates 1400 rpm
